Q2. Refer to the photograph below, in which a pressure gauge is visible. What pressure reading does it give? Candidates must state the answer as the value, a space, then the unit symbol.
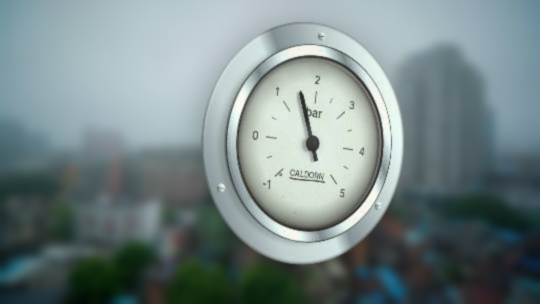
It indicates 1.5 bar
